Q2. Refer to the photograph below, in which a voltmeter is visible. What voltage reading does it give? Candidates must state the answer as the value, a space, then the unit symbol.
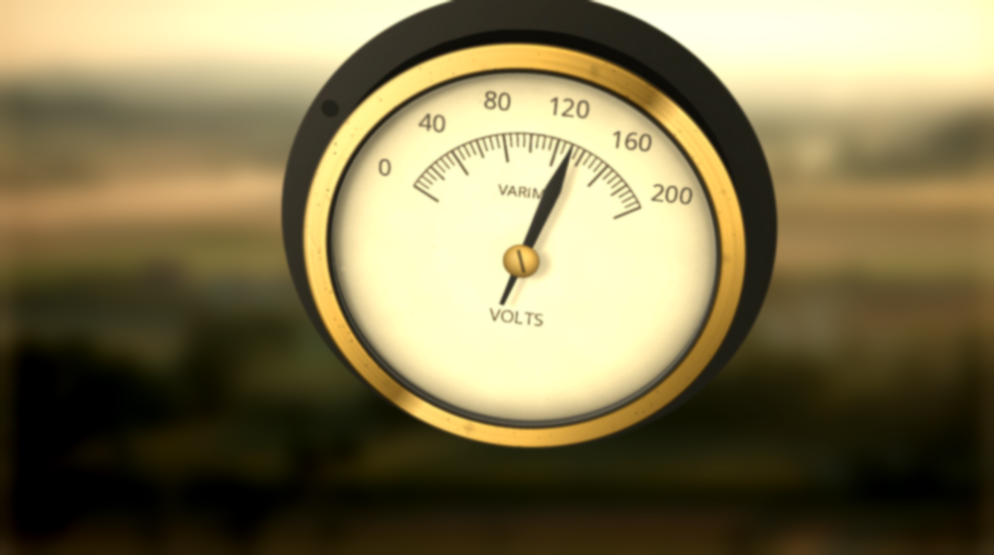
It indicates 130 V
